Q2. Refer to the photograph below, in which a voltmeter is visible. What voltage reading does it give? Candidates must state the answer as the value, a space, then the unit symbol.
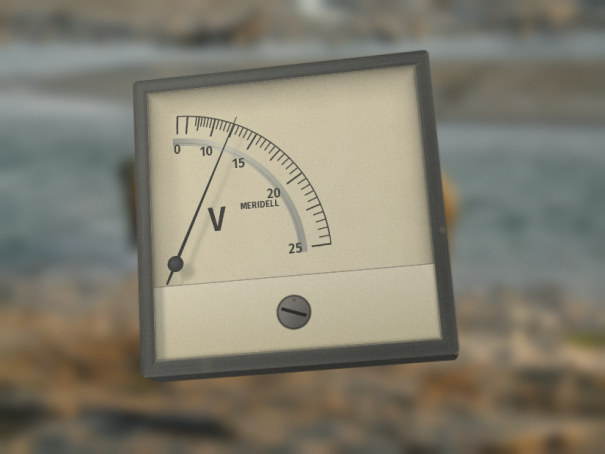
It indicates 12.5 V
